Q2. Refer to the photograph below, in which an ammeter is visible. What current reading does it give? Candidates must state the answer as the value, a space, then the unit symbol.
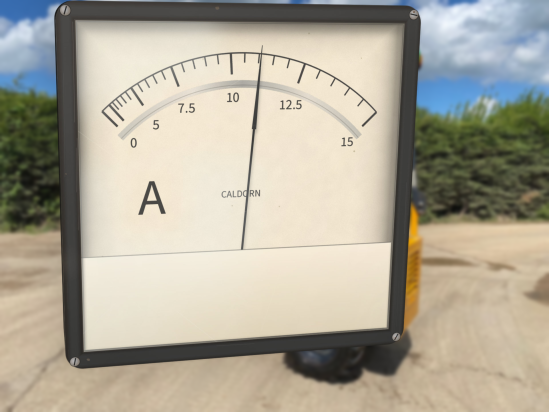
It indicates 11 A
